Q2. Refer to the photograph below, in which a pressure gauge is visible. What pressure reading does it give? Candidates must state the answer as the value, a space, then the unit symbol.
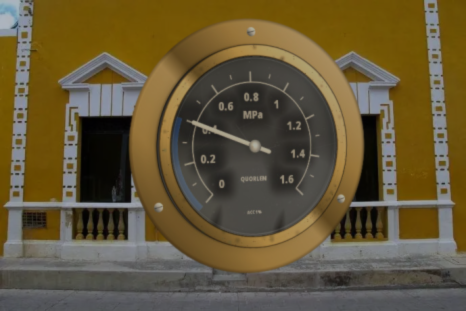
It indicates 0.4 MPa
